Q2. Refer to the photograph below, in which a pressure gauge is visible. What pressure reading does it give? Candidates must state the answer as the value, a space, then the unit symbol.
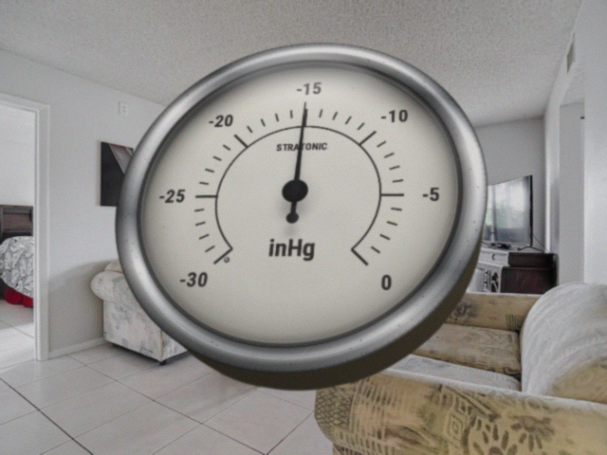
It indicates -15 inHg
